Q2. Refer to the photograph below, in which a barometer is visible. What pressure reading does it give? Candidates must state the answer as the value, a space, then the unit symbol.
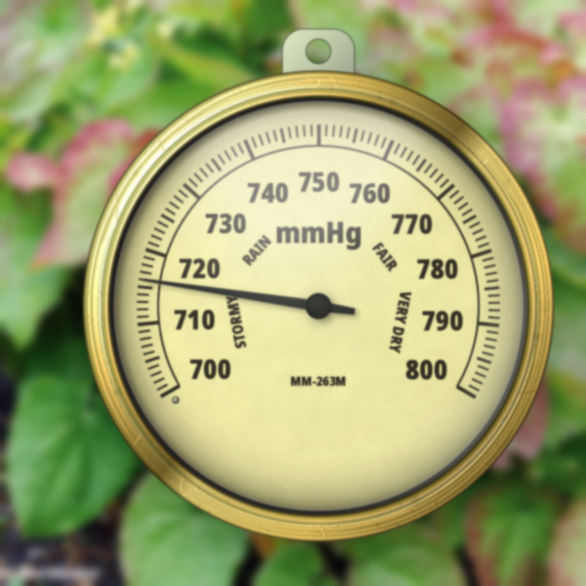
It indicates 716 mmHg
